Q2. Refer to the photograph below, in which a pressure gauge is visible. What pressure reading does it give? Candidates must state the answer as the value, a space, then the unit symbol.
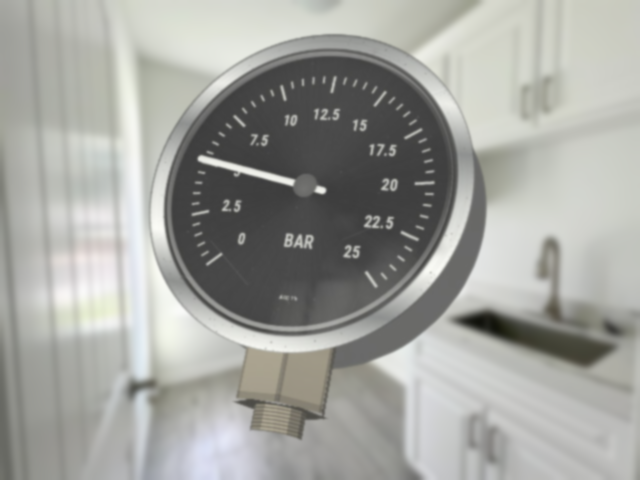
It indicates 5 bar
